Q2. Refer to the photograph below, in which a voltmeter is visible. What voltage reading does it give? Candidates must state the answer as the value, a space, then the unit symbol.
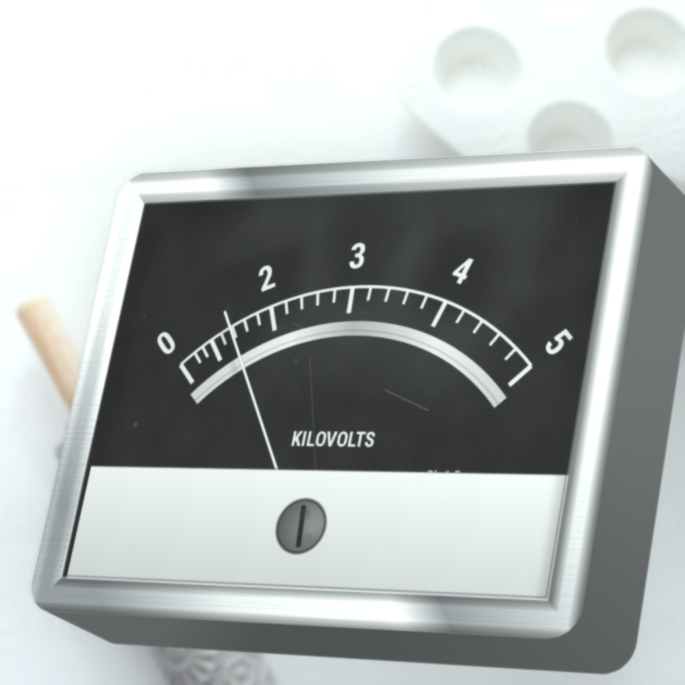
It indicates 1.4 kV
